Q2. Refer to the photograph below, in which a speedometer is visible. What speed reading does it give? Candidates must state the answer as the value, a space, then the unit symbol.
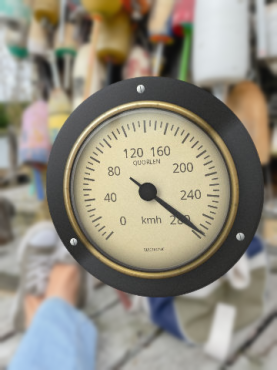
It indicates 275 km/h
